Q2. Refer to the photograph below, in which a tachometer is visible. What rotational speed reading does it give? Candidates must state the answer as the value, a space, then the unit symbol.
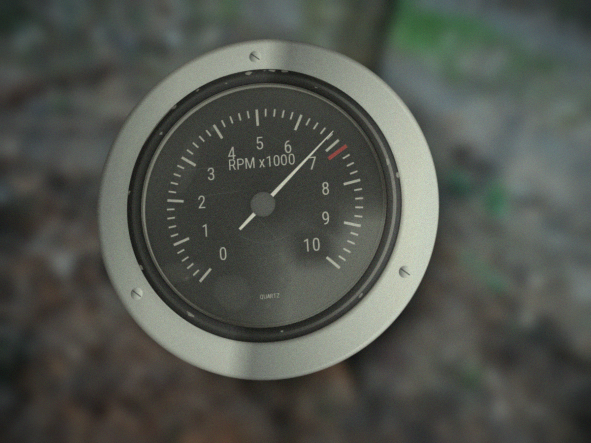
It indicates 6800 rpm
